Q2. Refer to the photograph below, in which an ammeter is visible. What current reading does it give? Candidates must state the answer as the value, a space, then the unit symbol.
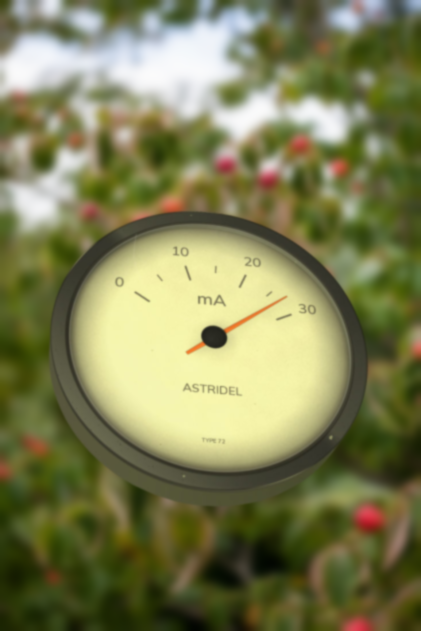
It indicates 27.5 mA
